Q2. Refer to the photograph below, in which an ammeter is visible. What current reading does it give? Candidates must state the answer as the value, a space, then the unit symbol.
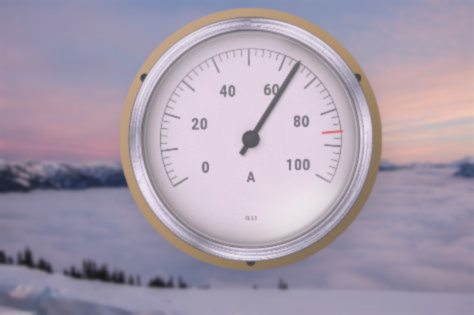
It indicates 64 A
